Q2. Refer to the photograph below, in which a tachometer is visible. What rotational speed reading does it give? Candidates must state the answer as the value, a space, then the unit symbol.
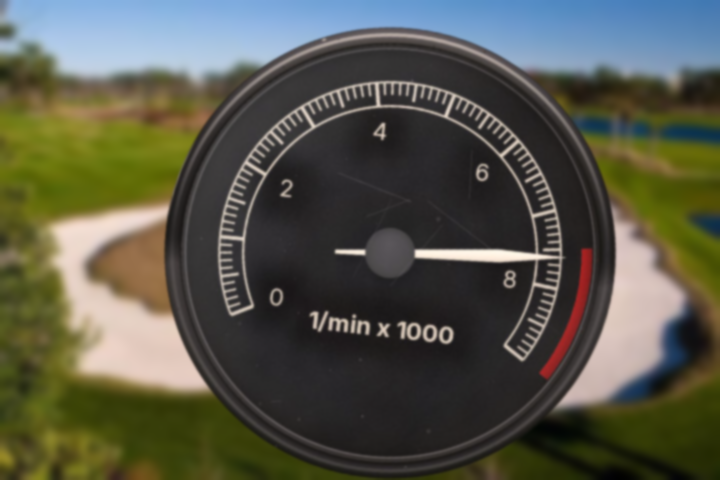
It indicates 7600 rpm
